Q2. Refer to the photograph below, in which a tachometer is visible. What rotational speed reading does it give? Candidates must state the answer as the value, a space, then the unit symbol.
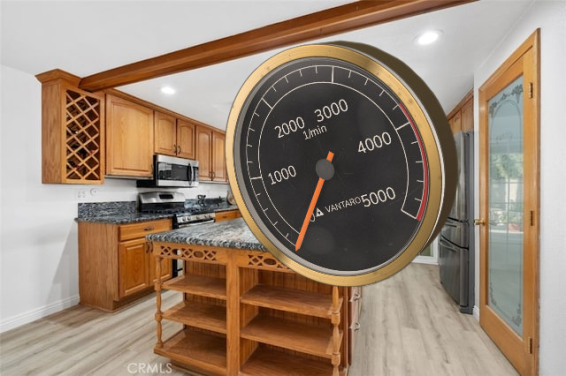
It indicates 0 rpm
